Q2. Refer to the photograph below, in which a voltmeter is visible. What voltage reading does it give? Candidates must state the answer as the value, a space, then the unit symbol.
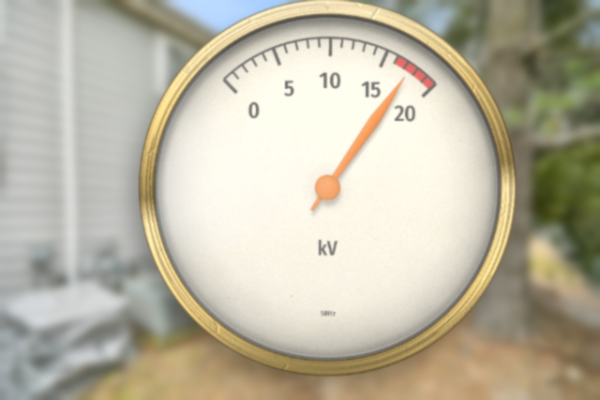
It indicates 17.5 kV
